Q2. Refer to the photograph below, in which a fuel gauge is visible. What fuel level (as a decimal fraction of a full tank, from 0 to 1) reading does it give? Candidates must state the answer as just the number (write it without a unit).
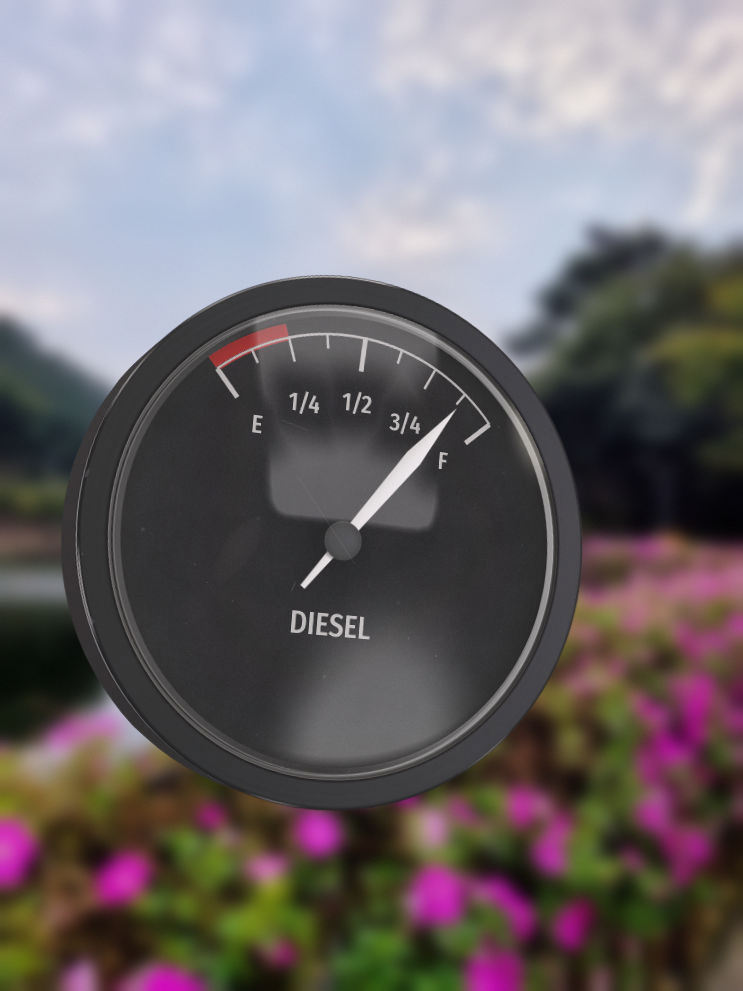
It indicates 0.875
